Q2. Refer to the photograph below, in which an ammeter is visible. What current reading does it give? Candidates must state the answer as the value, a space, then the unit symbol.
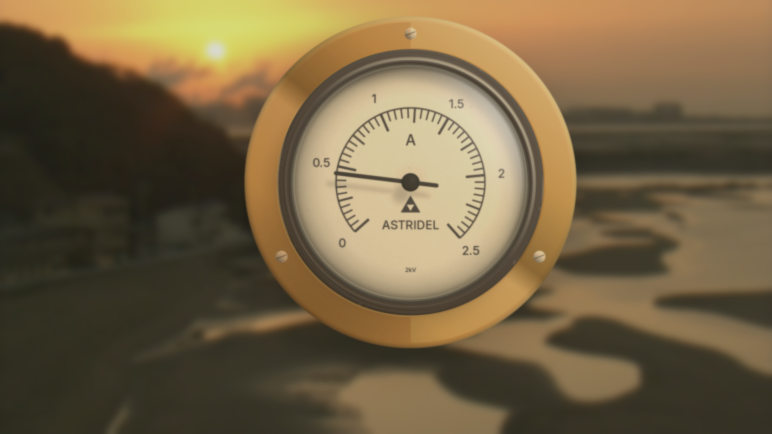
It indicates 0.45 A
